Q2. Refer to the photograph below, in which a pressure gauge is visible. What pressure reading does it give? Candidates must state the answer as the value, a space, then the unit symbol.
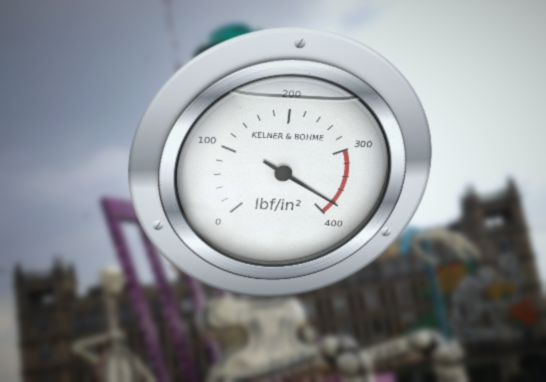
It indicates 380 psi
